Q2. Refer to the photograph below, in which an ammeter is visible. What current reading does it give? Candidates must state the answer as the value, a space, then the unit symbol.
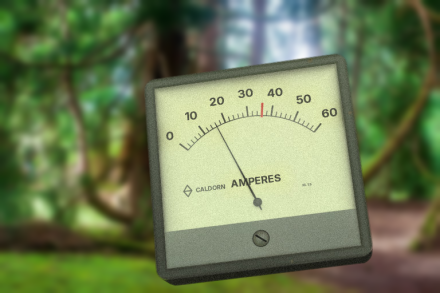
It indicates 16 A
